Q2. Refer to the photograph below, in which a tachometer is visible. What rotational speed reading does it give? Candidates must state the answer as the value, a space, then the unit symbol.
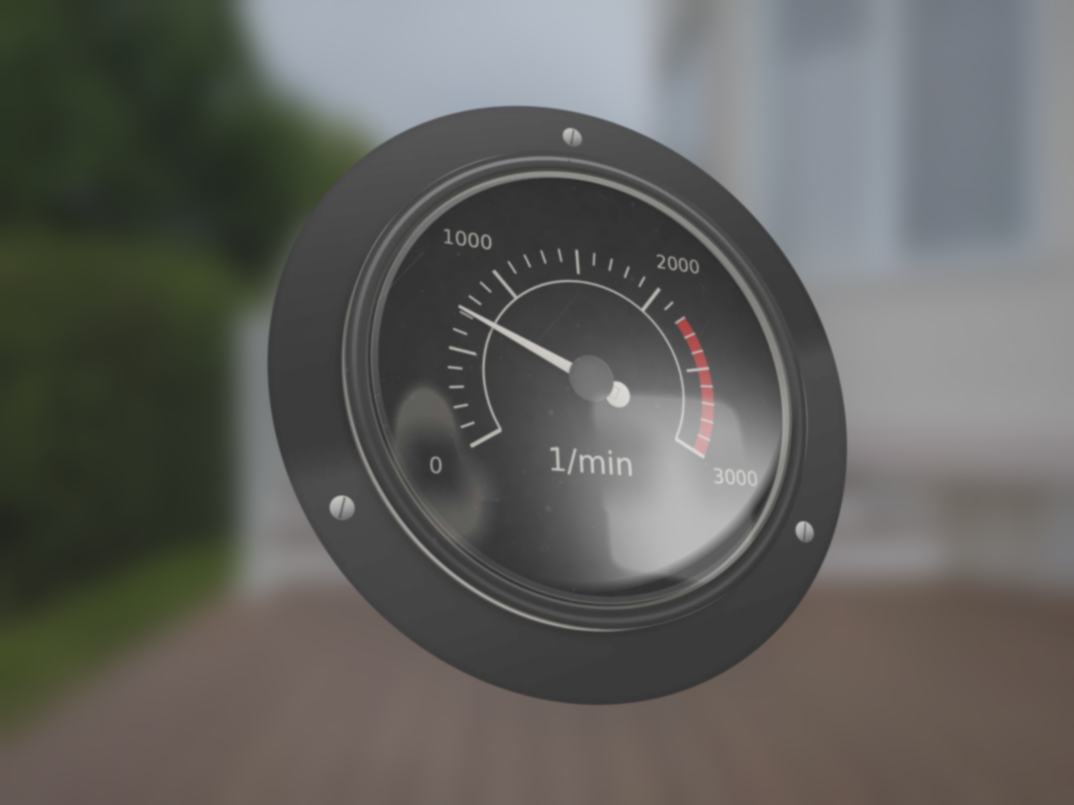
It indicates 700 rpm
